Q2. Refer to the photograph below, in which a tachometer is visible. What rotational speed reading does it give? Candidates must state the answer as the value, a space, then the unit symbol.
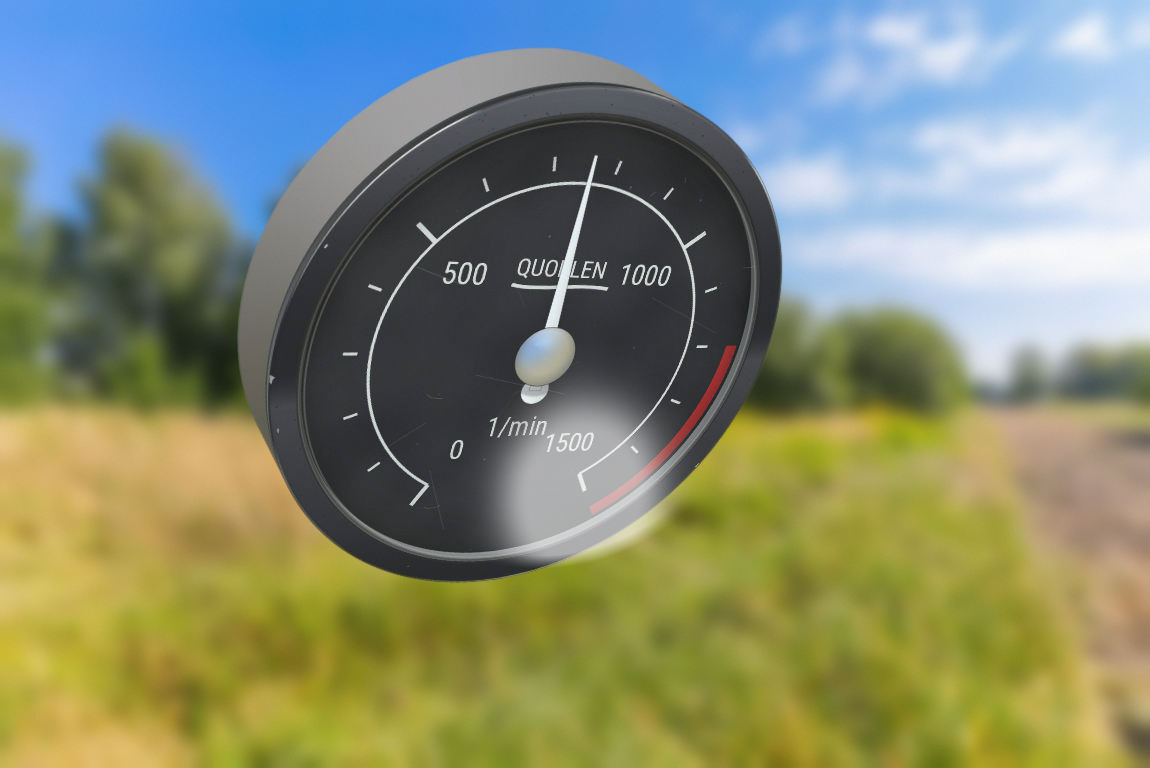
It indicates 750 rpm
